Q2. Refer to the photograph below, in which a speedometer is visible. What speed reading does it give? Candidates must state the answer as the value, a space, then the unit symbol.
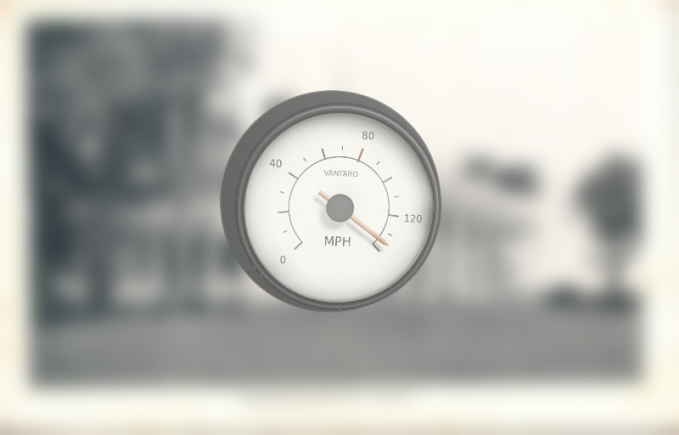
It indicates 135 mph
